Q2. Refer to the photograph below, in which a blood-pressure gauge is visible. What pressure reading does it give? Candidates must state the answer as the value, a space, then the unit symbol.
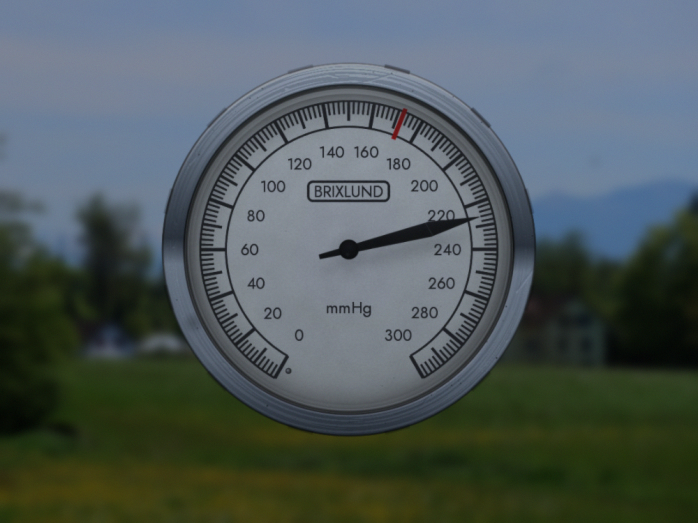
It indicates 226 mmHg
